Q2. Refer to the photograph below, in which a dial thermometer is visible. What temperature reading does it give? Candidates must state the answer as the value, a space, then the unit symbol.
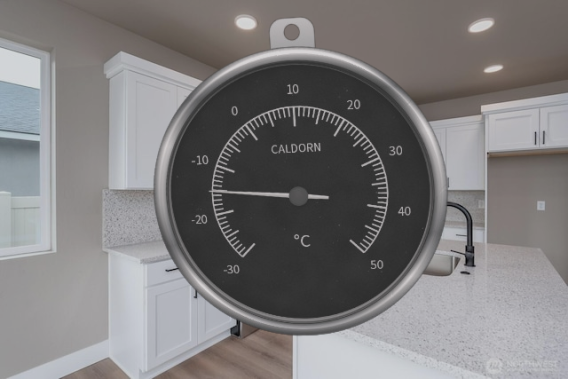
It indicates -15 °C
